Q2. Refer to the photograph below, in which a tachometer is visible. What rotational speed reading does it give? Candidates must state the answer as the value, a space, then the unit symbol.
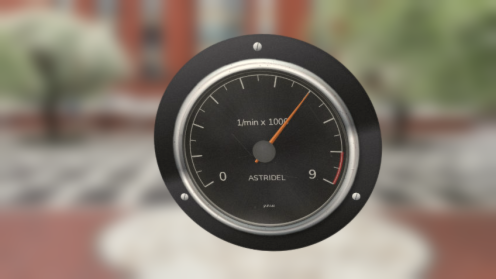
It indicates 6000 rpm
